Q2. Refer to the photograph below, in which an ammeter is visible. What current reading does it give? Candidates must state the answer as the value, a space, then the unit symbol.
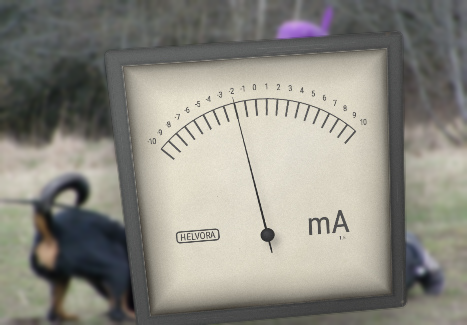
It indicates -2 mA
